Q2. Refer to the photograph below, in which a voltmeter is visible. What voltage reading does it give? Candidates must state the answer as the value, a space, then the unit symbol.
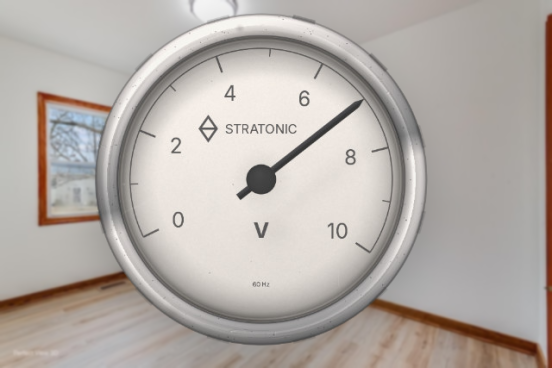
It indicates 7 V
